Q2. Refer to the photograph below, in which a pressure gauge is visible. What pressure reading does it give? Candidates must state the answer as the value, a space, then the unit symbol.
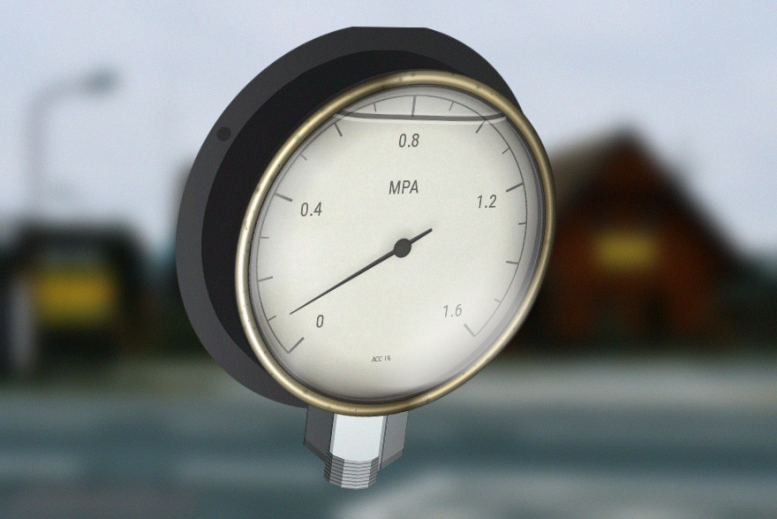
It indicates 0.1 MPa
